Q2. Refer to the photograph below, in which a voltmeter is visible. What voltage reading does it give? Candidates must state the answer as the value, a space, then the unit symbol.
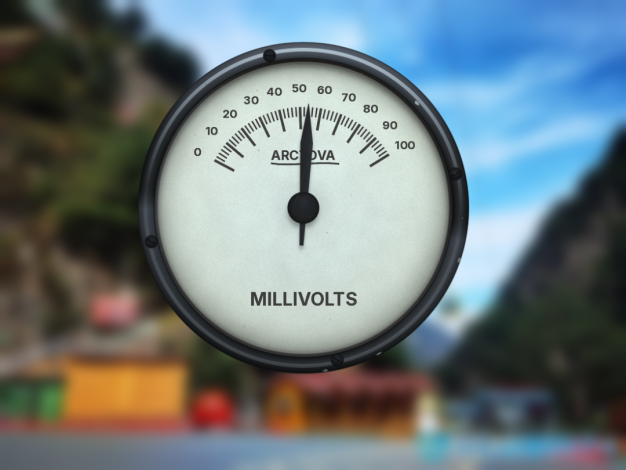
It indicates 54 mV
